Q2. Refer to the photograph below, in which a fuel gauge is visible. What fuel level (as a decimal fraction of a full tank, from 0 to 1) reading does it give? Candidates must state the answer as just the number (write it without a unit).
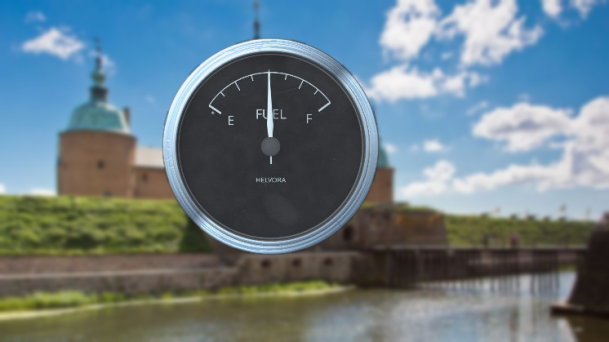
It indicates 0.5
